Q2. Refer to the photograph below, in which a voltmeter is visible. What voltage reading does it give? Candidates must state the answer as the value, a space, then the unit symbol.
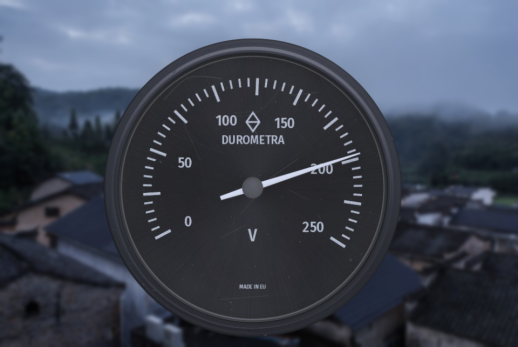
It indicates 197.5 V
